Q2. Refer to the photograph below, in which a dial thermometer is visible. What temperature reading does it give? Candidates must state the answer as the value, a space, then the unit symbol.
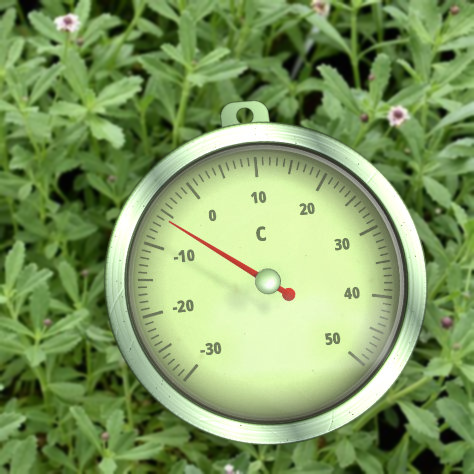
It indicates -6 °C
